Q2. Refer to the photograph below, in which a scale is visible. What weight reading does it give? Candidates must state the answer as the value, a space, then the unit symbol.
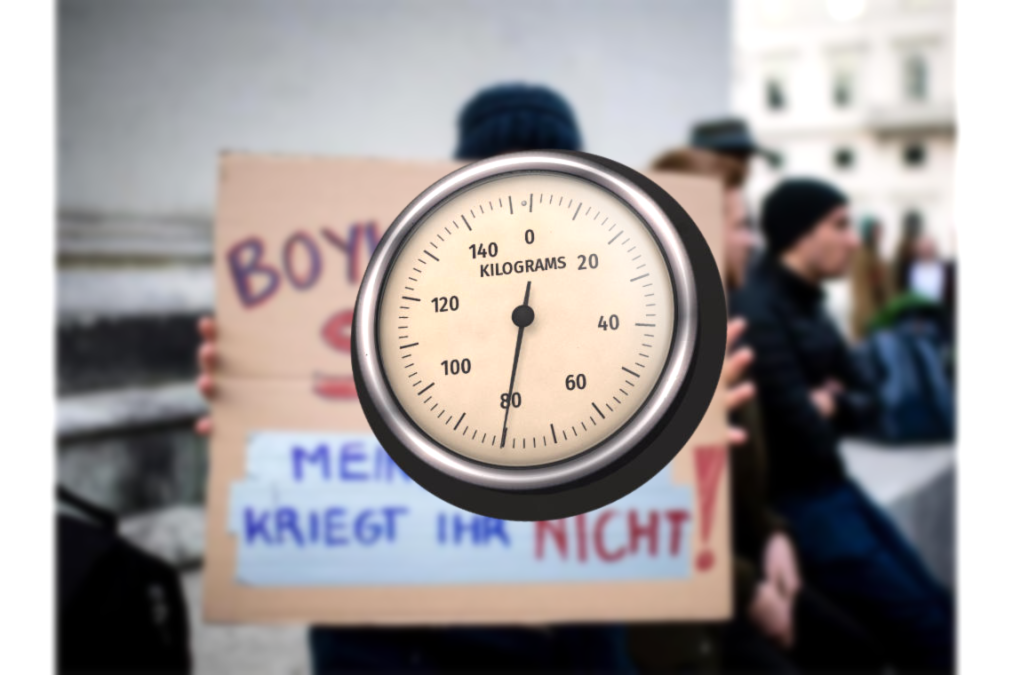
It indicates 80 kg
